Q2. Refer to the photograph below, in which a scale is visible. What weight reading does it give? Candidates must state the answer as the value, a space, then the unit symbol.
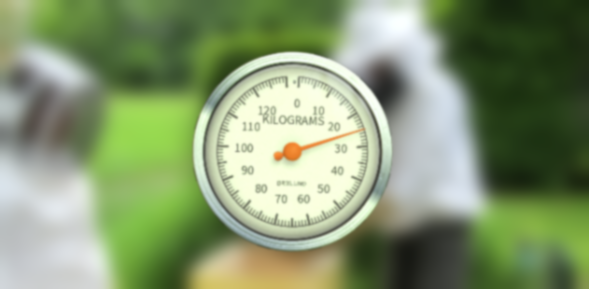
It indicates 25 kg
